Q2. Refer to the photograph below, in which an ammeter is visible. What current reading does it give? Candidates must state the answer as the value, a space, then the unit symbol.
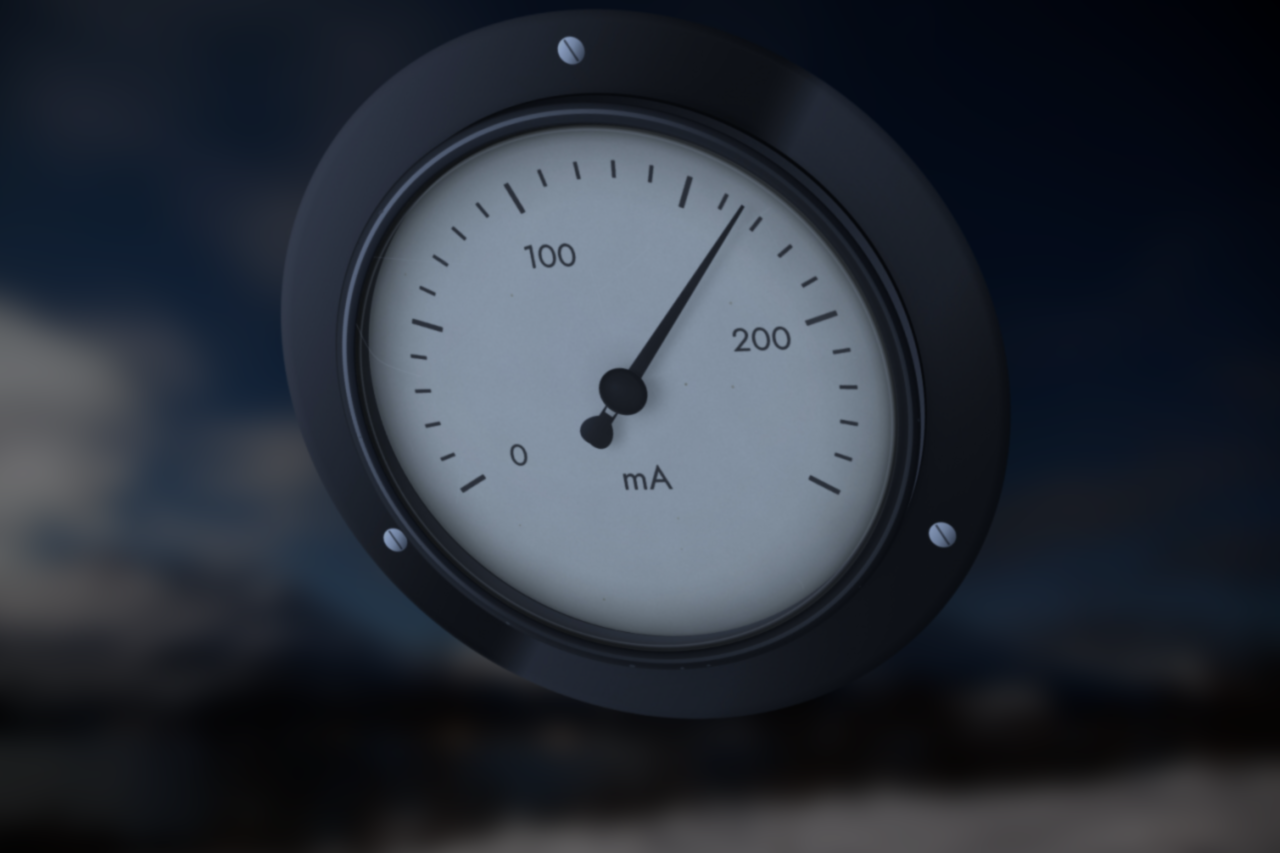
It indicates 165 mA
